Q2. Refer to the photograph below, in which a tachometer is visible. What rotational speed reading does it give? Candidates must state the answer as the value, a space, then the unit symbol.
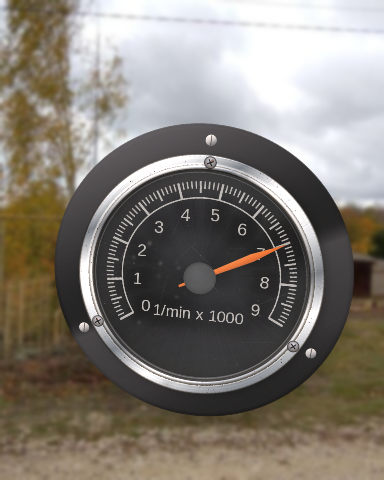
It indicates 7000 rpm
